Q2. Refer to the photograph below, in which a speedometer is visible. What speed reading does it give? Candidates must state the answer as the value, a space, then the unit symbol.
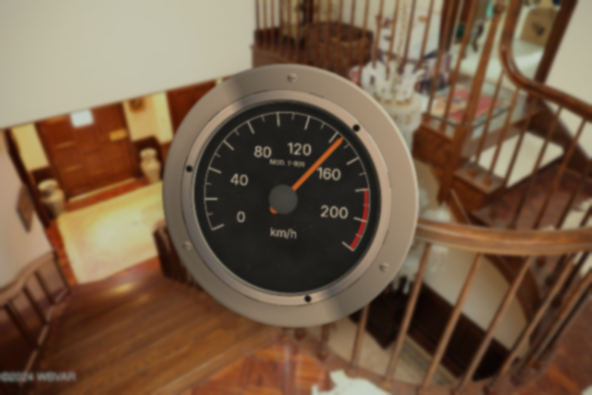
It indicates 145 km/h
